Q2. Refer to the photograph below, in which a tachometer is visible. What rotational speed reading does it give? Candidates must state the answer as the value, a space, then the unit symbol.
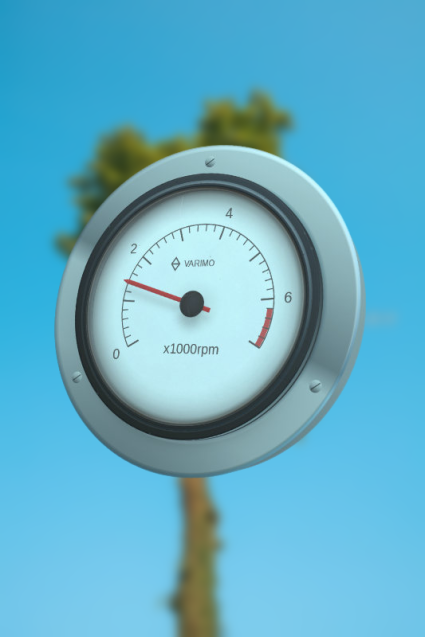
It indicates 1400 rpm
